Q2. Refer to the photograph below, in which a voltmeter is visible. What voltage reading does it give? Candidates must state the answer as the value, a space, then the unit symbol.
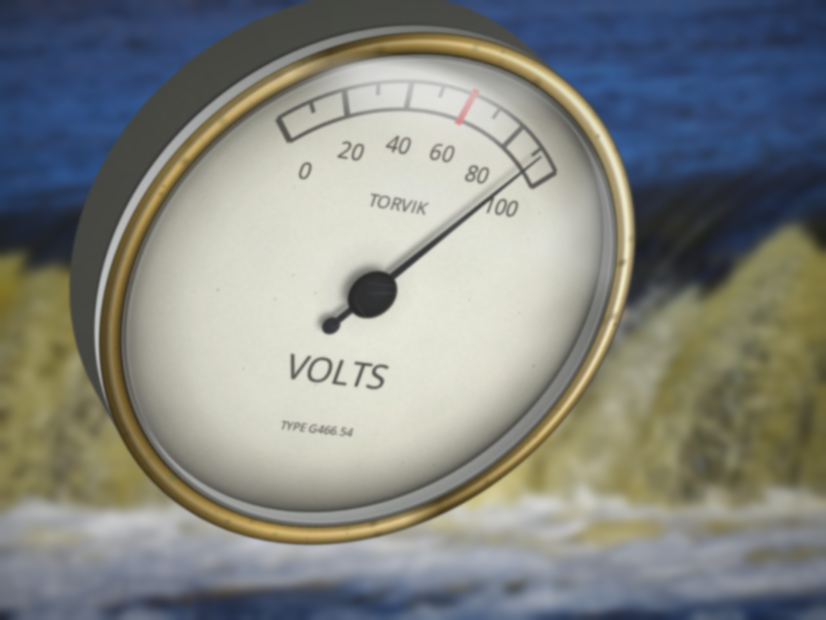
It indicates 90 V
